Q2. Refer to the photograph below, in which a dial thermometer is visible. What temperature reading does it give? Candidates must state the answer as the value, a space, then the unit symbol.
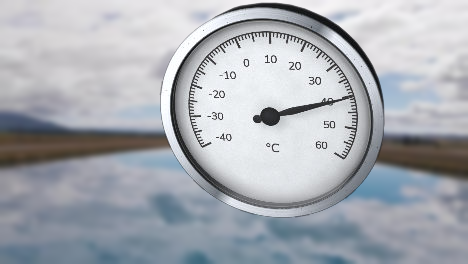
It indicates 40 °C
